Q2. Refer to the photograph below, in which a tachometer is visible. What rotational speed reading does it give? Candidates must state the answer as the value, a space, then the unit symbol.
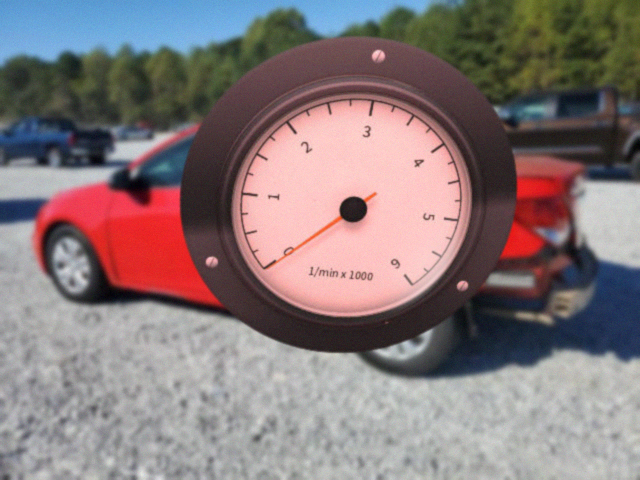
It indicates 0 rpm
